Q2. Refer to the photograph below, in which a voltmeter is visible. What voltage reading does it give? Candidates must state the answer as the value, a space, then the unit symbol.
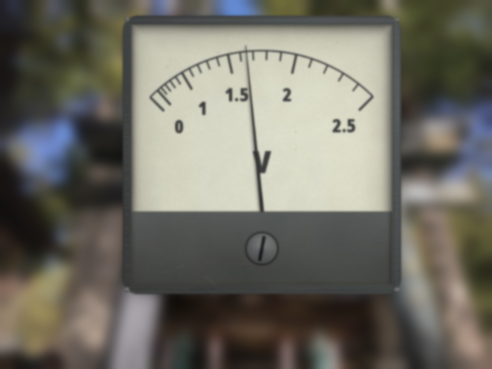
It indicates 1.65 V
